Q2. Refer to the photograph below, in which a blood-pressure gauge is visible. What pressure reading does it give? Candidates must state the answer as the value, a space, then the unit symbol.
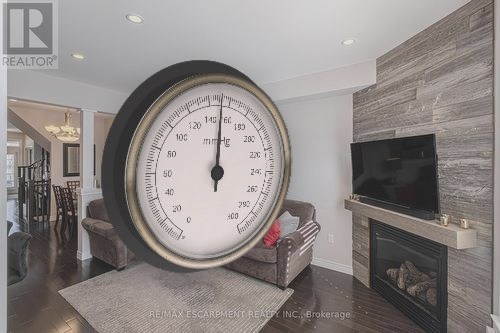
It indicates 150 mmHg
